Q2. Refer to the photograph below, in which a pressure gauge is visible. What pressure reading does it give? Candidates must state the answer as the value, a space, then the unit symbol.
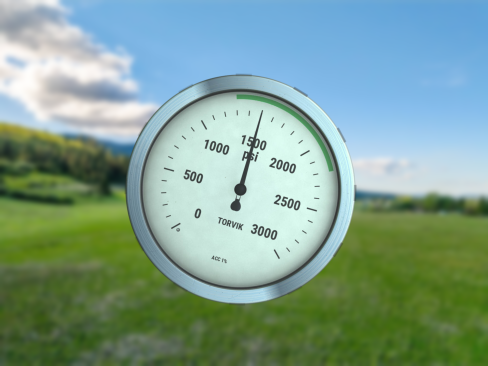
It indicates 1500 psi
